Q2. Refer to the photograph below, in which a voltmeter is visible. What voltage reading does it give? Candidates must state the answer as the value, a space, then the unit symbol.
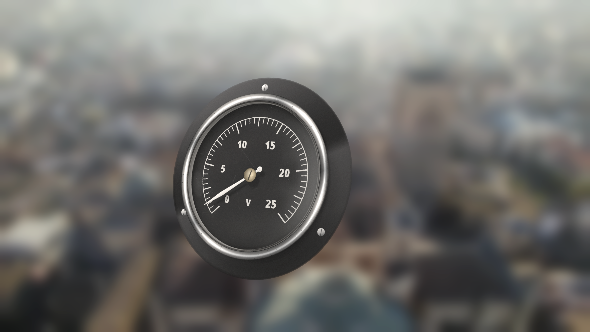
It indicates 1 V
